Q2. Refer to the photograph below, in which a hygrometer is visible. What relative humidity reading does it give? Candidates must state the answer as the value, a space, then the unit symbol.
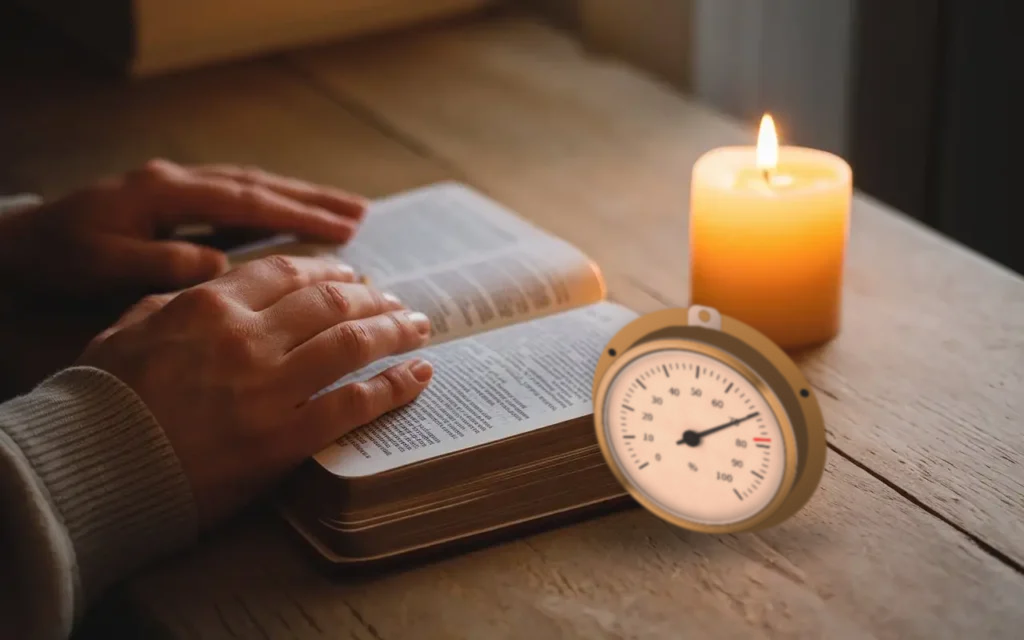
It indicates 70 %
